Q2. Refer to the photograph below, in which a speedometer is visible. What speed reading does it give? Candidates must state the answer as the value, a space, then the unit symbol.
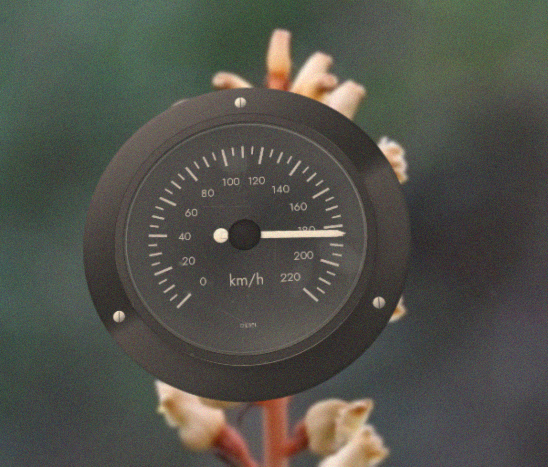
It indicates 185 km/h
